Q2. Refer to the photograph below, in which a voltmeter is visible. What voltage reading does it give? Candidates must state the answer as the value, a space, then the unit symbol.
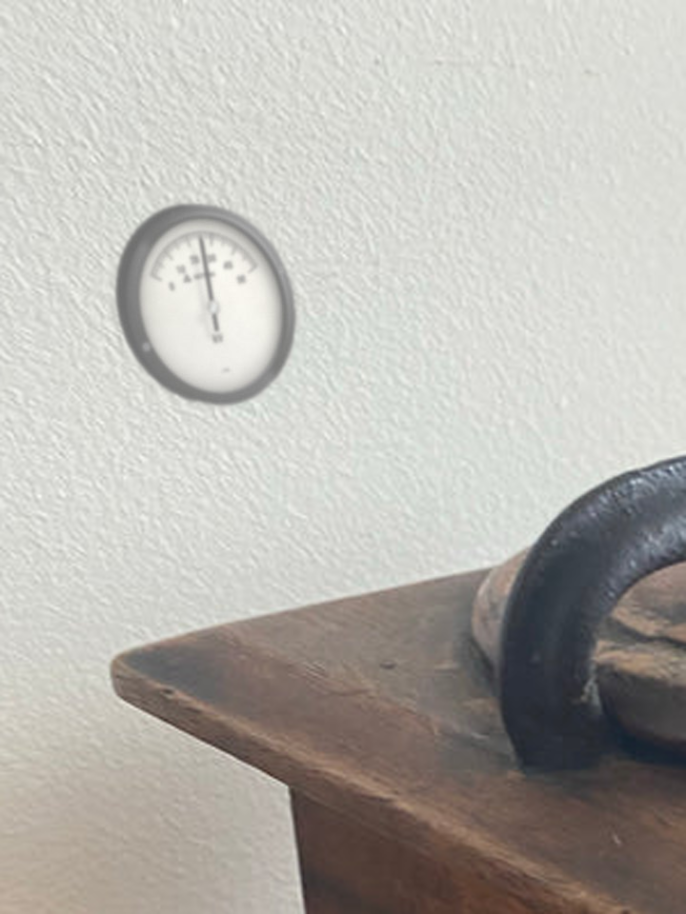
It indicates 25 kV
